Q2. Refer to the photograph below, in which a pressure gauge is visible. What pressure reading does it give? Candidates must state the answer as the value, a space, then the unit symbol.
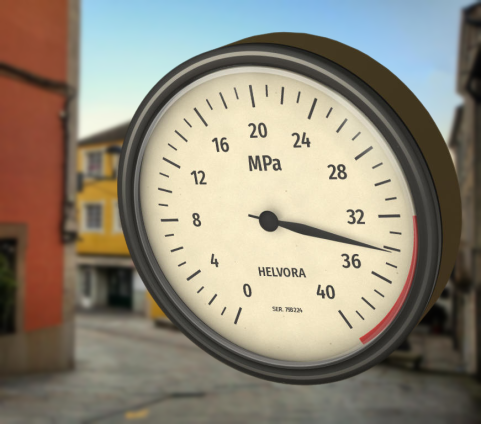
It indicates 34 MPa
